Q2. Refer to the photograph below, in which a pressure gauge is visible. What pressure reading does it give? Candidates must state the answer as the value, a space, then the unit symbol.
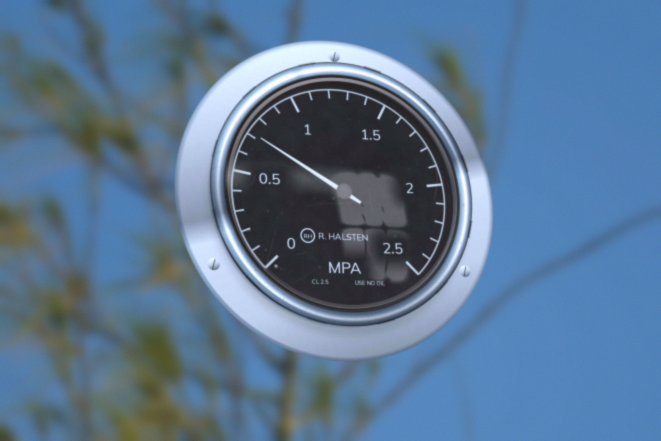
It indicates 0.7 MPa
